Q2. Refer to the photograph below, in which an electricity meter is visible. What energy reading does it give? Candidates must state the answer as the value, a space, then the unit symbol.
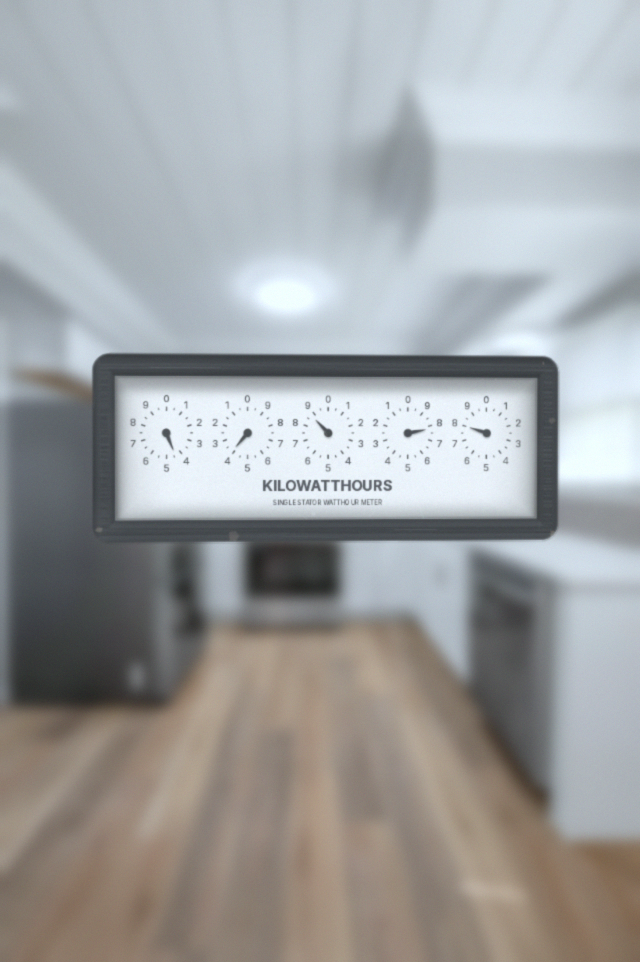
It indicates 43878 kWh
